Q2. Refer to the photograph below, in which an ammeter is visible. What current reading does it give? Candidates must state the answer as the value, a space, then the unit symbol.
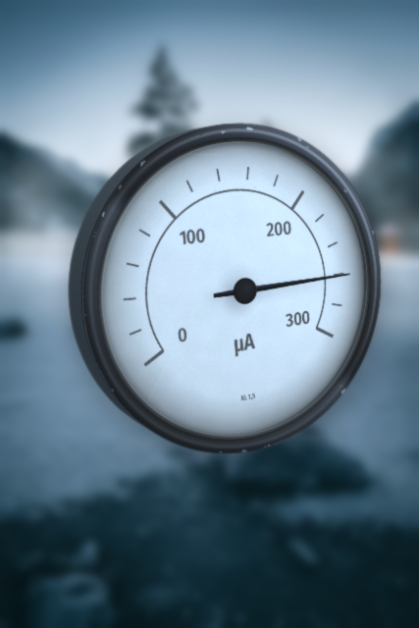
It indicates 260 µA
